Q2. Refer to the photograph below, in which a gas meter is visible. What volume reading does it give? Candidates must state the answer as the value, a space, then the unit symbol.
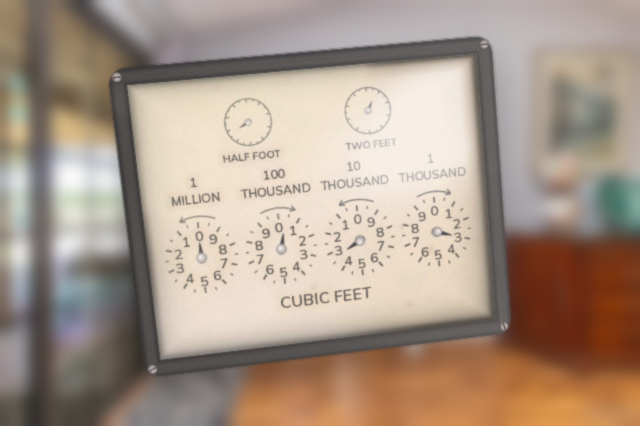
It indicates 3300 ft³
